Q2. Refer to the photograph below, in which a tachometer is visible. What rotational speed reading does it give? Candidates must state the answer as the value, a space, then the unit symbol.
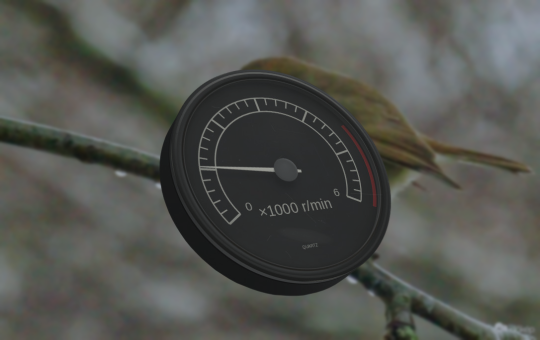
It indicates 1000 rpm
